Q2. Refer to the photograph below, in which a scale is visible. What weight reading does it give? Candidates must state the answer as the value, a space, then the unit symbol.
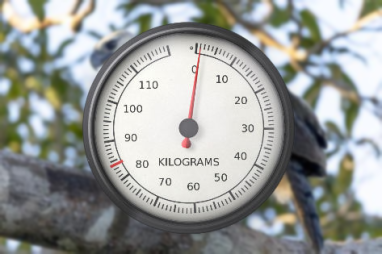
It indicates 1 kg
